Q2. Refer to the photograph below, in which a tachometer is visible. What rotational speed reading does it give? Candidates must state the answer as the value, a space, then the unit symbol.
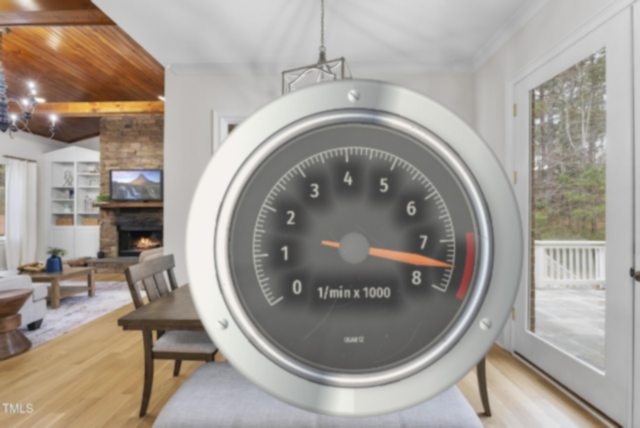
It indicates 7500 rpm
